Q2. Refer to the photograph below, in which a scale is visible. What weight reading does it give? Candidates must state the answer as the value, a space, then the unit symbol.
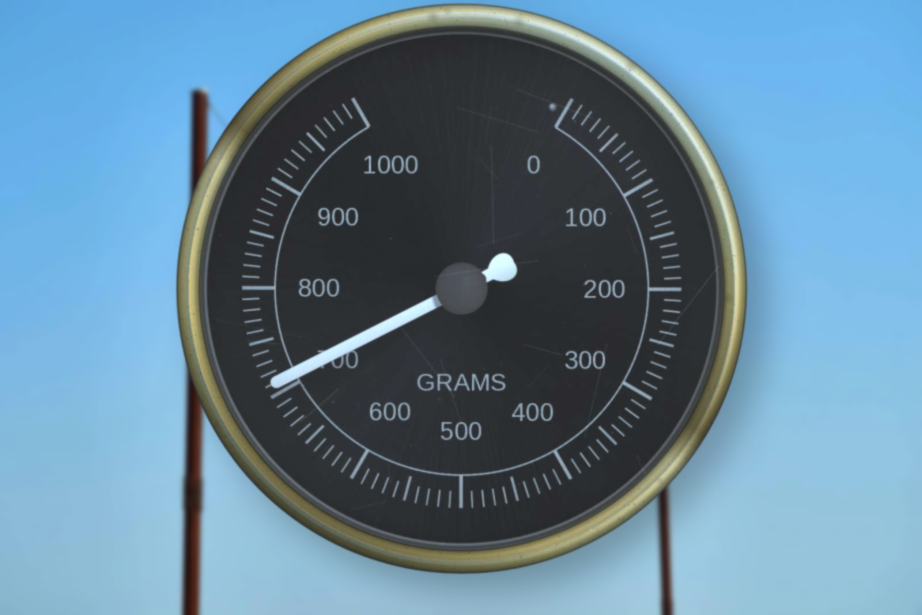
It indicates 710 g
